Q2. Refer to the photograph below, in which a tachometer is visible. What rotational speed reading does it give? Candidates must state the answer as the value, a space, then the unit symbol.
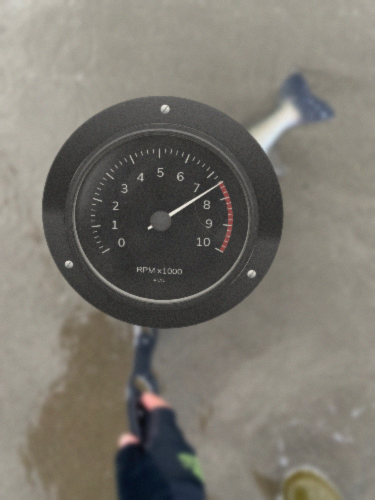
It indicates 7400 rpm
